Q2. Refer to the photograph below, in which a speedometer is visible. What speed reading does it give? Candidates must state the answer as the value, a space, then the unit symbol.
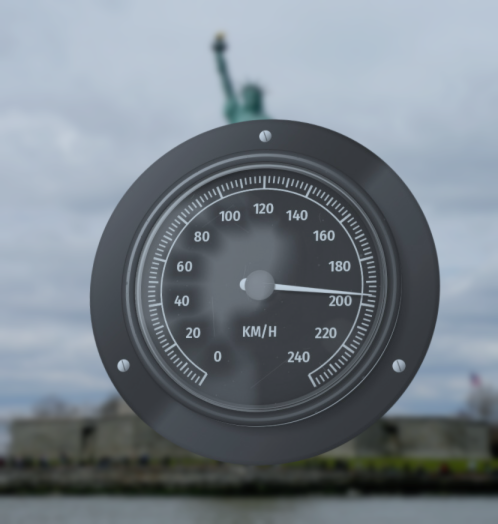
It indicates 196 km/h
